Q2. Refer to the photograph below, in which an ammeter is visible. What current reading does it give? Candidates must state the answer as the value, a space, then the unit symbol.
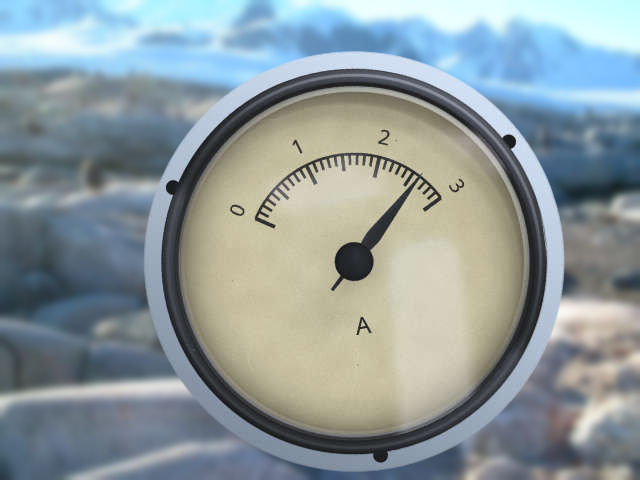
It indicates 2.6 A
